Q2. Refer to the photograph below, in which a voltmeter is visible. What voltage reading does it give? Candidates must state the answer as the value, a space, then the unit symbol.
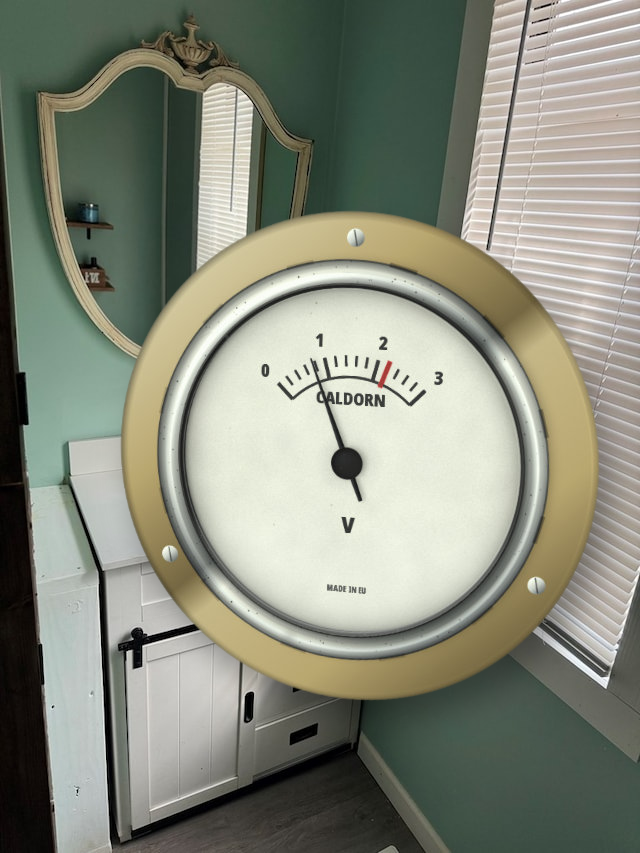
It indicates 0.8 V
